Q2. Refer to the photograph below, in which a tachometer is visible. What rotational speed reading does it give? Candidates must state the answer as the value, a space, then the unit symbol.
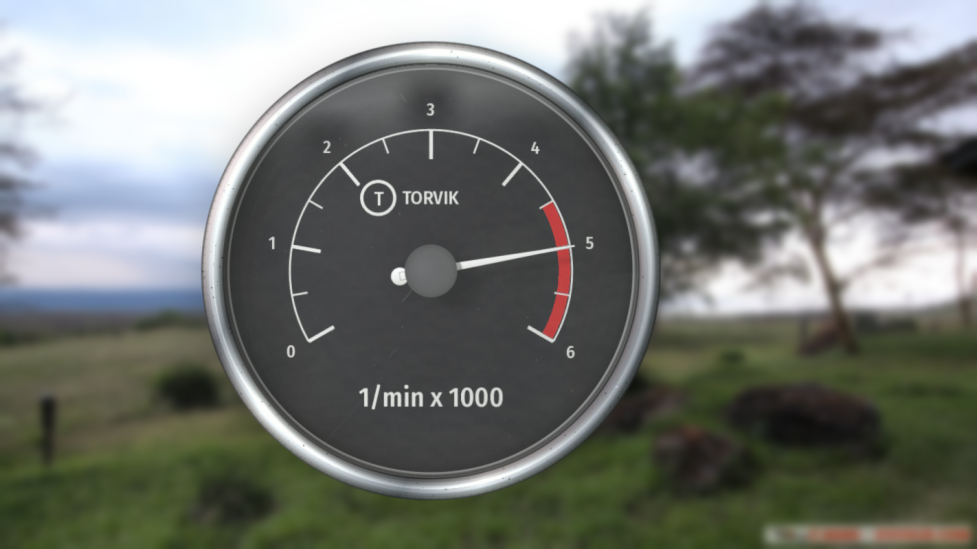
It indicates 5000 rpm
